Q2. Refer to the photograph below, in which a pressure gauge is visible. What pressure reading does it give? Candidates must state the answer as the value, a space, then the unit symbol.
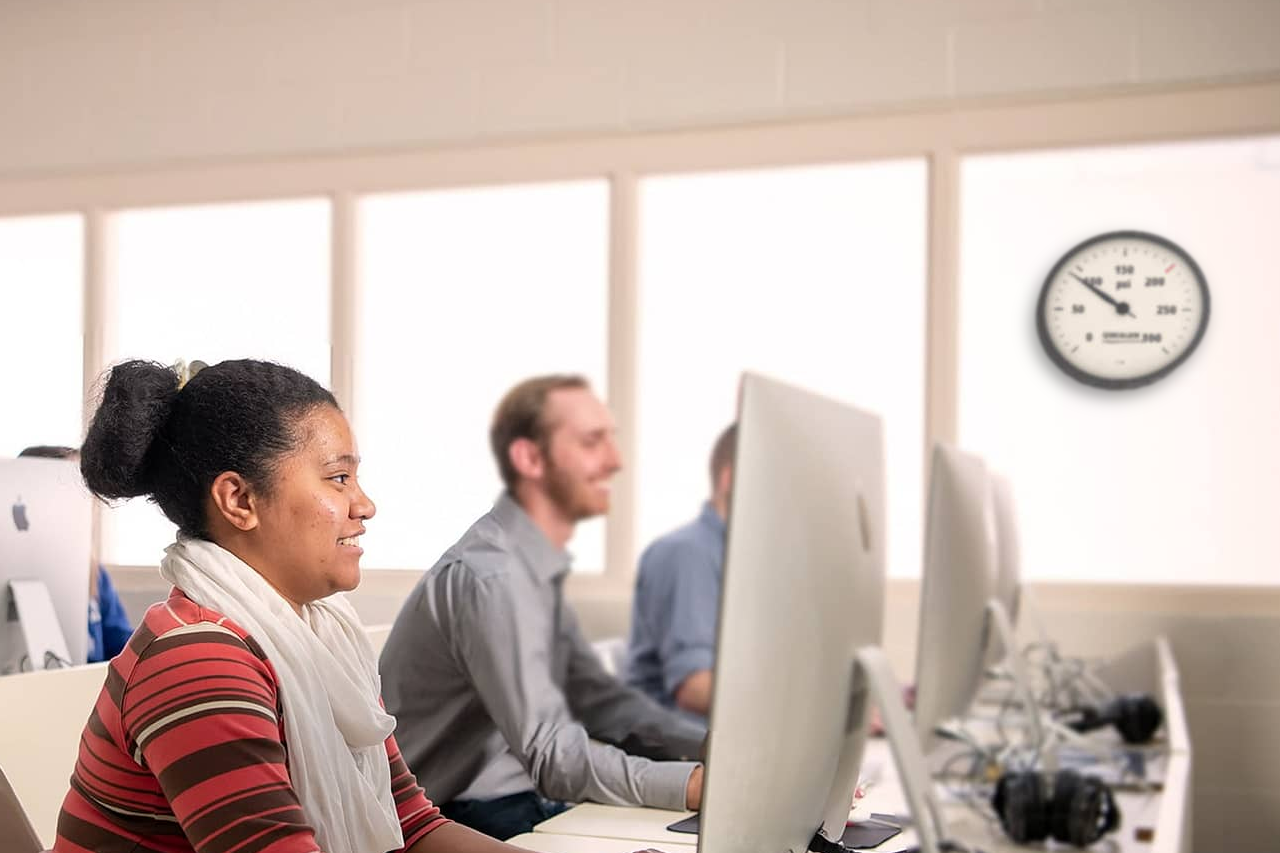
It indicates 90 psi
